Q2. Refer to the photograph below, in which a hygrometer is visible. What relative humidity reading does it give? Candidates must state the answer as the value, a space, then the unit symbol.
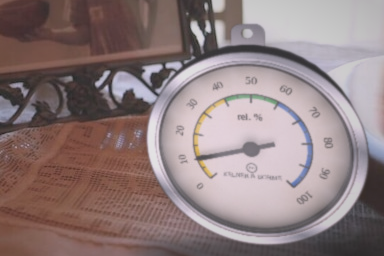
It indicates 10 %
